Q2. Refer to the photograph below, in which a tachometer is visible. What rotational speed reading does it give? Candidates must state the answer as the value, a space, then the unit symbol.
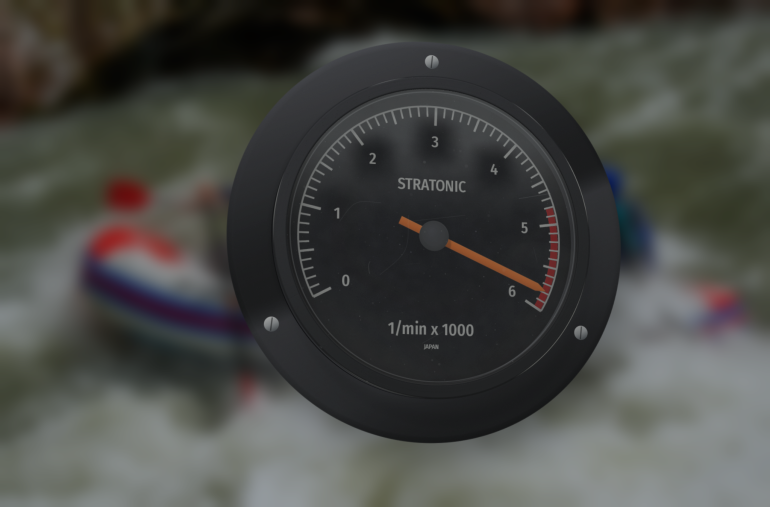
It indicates 5800 rpm
